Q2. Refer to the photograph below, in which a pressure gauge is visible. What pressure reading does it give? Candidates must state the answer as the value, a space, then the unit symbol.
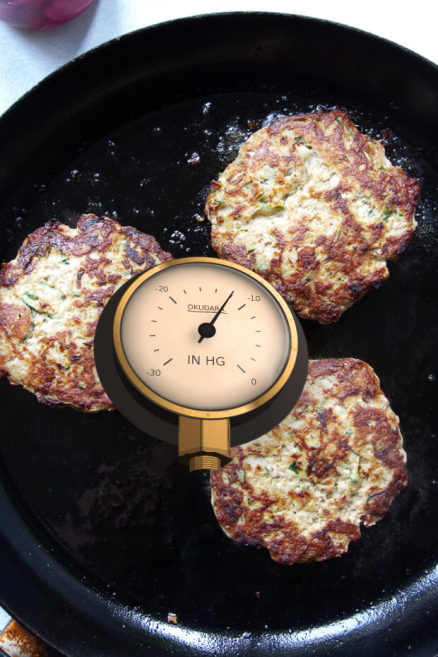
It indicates -12 inHg
